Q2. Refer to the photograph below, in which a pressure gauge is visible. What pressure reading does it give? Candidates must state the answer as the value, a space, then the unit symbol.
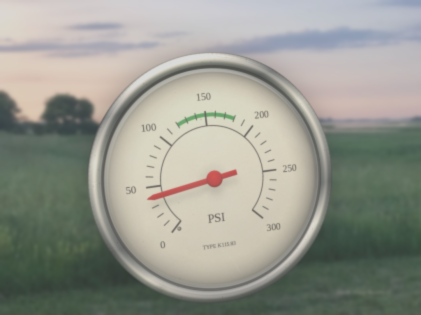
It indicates 40 psi
